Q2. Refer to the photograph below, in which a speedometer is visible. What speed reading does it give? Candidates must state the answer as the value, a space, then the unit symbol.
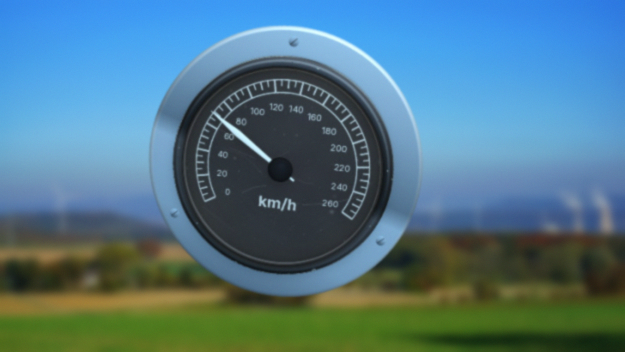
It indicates 70 km/h
